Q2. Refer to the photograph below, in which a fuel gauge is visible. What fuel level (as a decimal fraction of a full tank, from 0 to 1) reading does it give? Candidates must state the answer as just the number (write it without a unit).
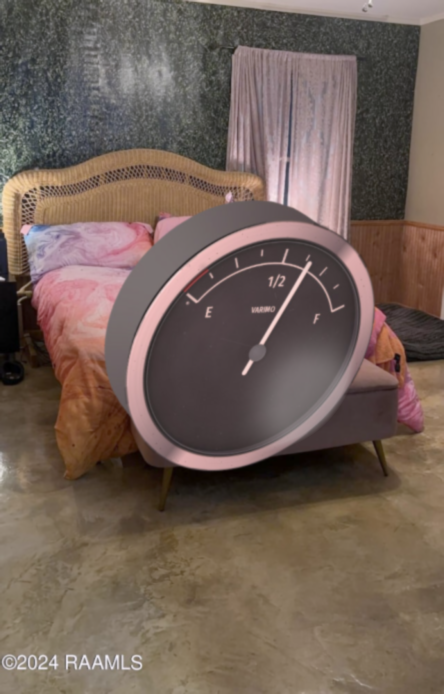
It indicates 0.625
